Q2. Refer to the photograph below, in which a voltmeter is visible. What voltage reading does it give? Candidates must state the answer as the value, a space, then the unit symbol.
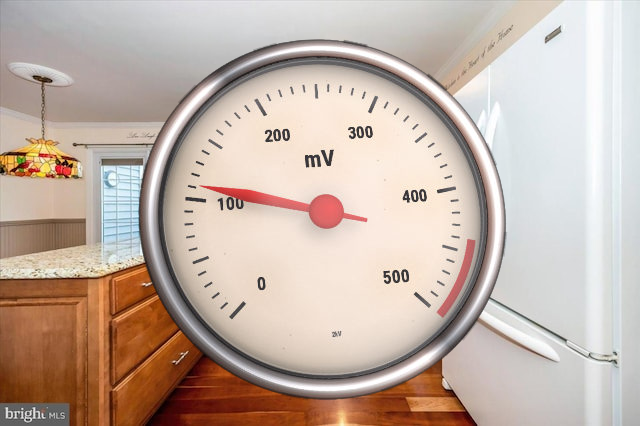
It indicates 110 mV
